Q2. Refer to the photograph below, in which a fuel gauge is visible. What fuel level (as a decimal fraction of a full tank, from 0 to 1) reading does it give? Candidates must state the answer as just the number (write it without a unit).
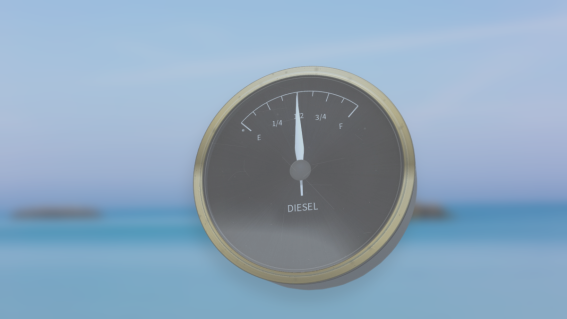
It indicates 0.5
